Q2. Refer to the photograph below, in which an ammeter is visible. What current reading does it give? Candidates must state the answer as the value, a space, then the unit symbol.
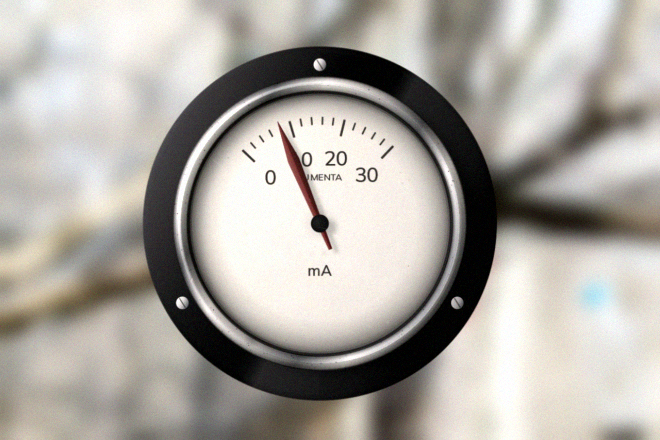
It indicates 8 mA
